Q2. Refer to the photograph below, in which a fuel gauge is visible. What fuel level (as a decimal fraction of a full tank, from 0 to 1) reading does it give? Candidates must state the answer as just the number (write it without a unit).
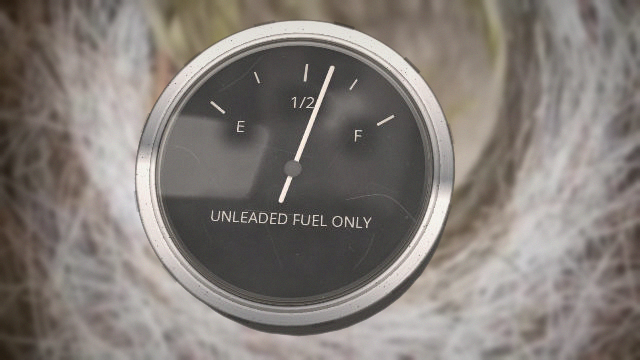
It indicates 0.625
